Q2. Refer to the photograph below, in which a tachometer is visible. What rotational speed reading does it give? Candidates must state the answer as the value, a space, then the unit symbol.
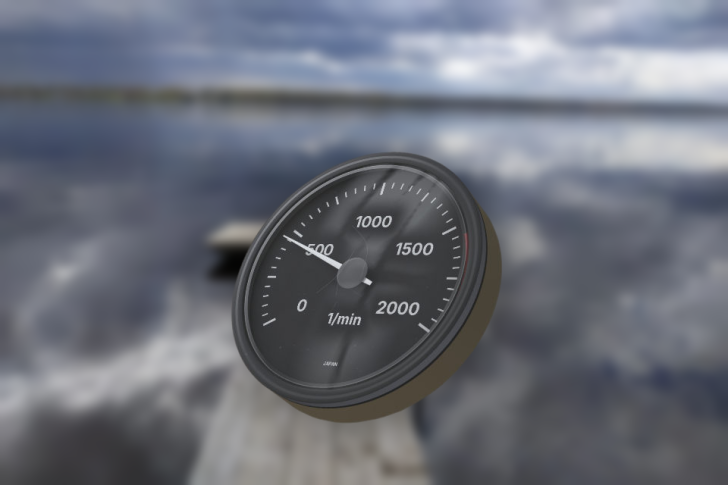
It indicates 450 rpm
